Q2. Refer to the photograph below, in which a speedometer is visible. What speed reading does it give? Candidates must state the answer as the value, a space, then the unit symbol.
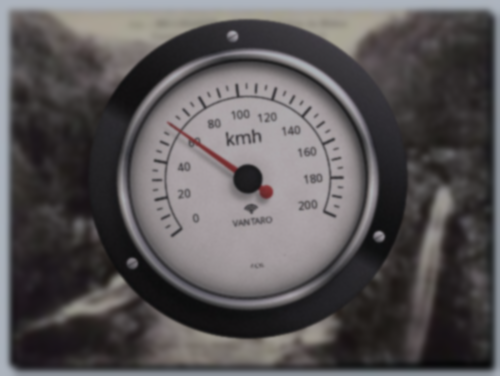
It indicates 60 km/h
